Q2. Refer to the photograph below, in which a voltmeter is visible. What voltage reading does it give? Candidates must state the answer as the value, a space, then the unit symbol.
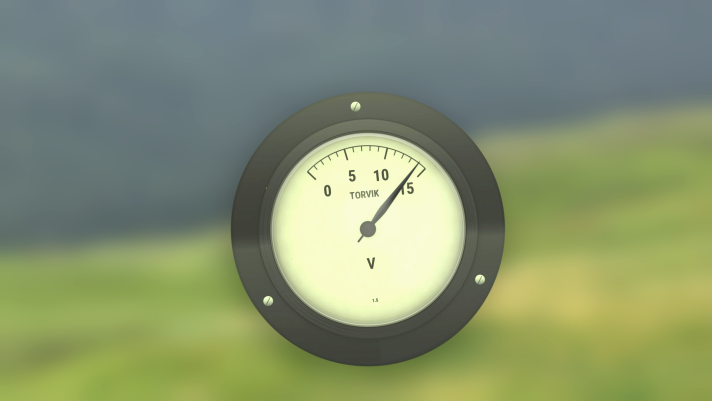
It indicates 14 V
